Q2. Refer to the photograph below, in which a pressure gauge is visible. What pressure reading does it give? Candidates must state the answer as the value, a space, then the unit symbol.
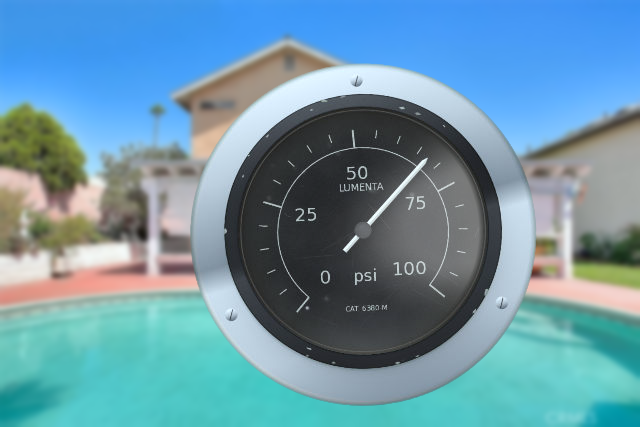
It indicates 67.5 psi
